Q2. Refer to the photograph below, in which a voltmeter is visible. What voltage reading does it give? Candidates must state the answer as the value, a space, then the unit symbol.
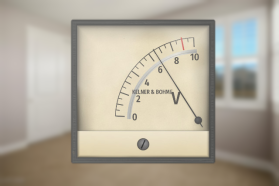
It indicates 6.5 V
